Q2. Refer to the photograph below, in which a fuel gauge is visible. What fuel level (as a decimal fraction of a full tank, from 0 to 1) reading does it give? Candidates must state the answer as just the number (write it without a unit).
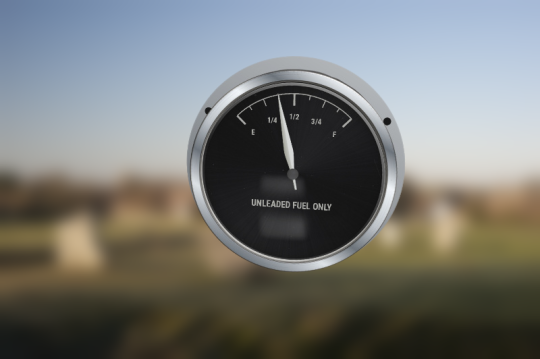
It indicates 0.375
